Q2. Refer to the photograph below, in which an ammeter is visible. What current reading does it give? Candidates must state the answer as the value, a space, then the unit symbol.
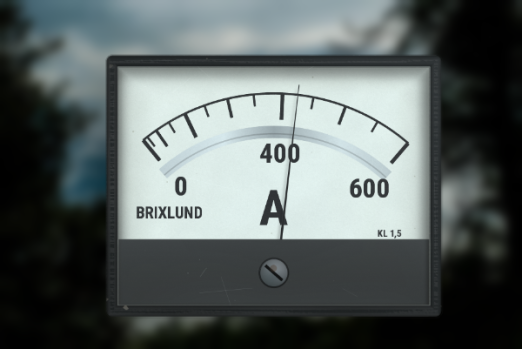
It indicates 425 A
